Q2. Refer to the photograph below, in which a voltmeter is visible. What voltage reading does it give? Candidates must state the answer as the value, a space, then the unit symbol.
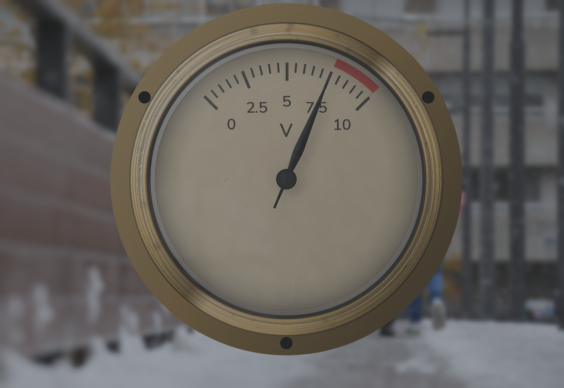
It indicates 7.5 V
